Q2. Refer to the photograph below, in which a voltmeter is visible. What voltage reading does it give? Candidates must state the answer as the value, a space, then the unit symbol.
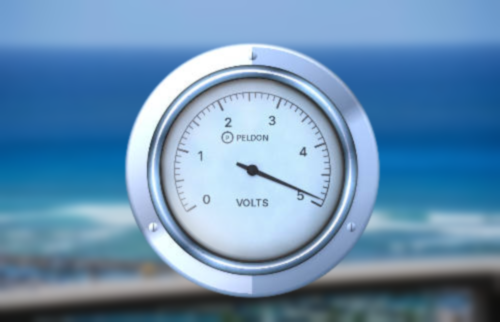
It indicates 4.9 V
